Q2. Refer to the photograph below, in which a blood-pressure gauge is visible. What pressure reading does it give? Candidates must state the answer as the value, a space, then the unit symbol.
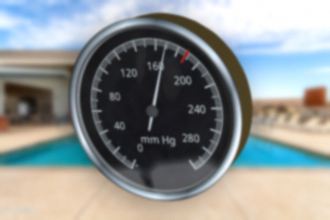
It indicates 170 mmHg
